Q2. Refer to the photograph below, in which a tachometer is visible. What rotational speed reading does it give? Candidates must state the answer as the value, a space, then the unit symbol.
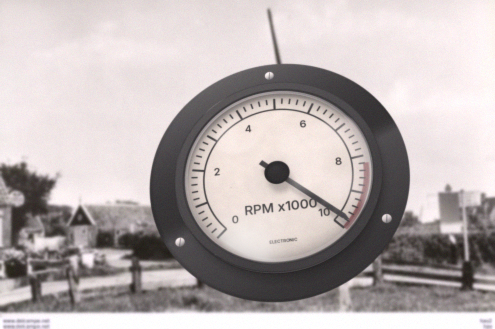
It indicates 9800 rpm
